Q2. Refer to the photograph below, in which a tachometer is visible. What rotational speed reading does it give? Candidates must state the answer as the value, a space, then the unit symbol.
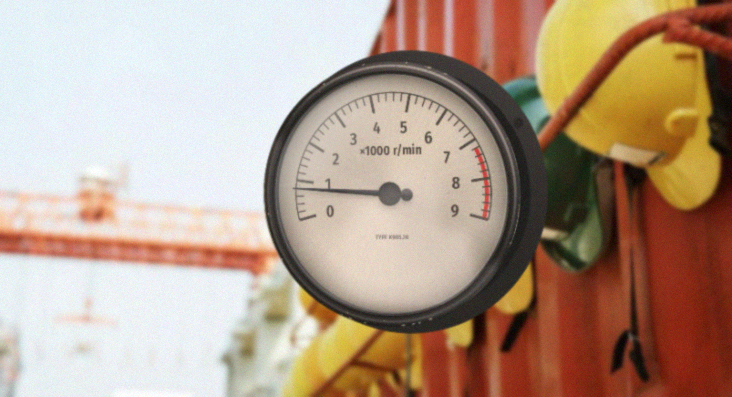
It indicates 800 rpm
